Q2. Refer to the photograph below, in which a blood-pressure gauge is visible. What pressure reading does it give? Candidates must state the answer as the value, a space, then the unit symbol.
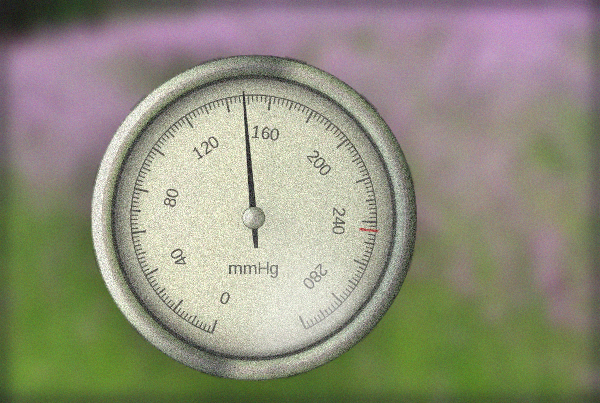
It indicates 148 mmHg
